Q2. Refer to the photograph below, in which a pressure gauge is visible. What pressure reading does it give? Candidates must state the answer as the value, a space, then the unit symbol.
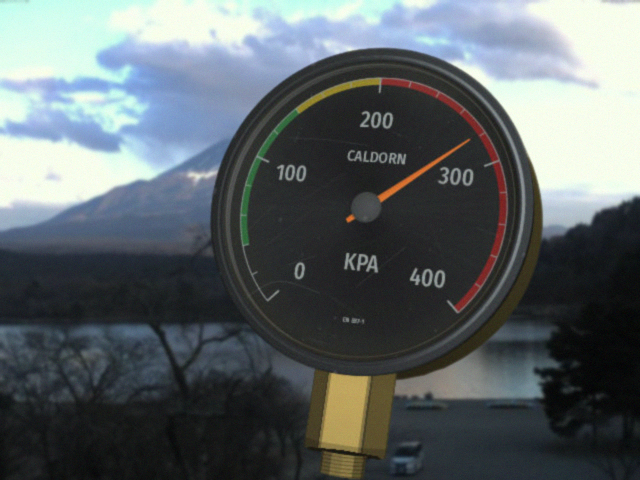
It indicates 280 kPa
